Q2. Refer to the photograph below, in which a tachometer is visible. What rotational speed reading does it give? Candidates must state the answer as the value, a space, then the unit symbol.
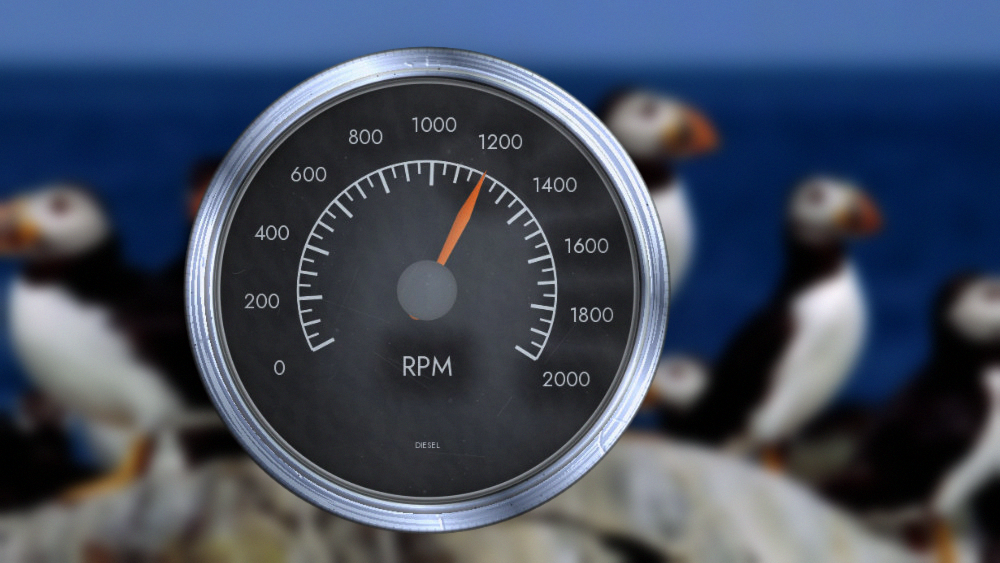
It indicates 1200 rpm
